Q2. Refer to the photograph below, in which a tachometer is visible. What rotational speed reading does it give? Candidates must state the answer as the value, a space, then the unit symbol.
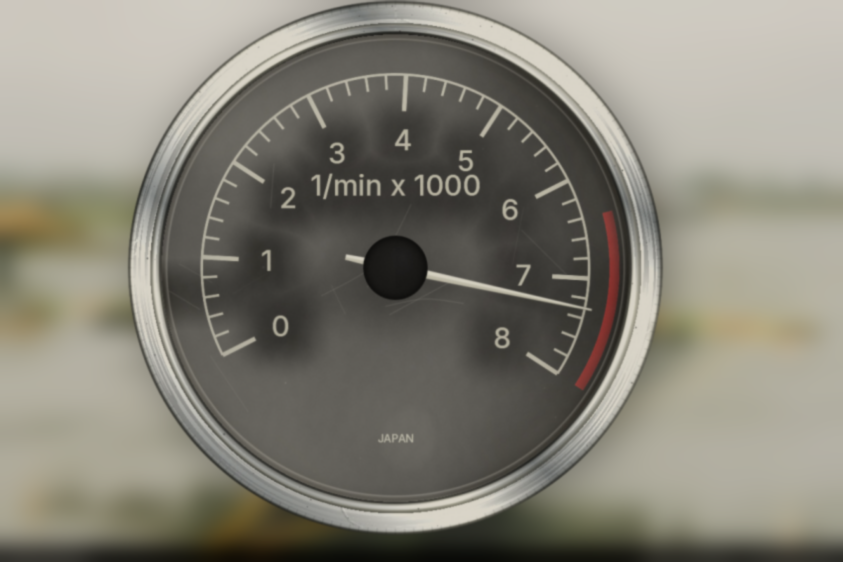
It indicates 7300 rpm
